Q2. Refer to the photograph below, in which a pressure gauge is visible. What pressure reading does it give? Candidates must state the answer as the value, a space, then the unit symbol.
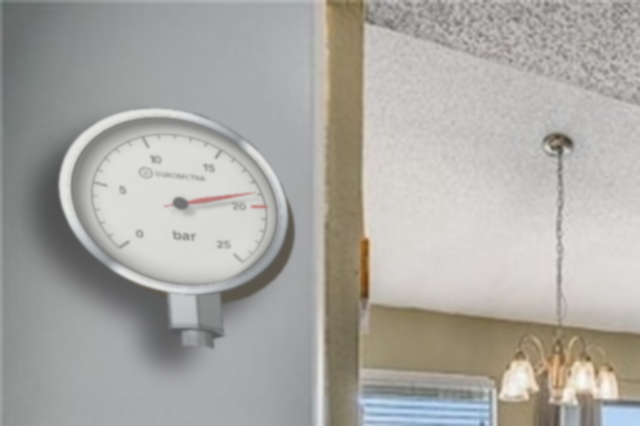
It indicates 19 bar
